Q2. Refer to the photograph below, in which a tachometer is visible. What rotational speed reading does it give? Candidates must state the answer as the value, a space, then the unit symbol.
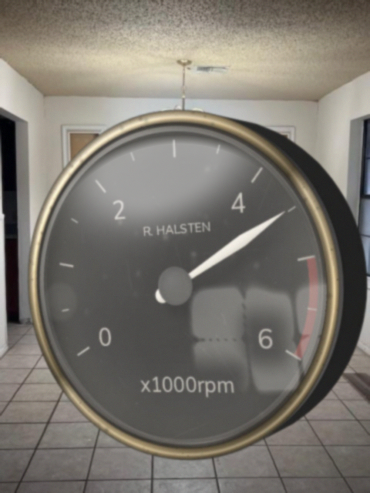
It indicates 4500 rpm
